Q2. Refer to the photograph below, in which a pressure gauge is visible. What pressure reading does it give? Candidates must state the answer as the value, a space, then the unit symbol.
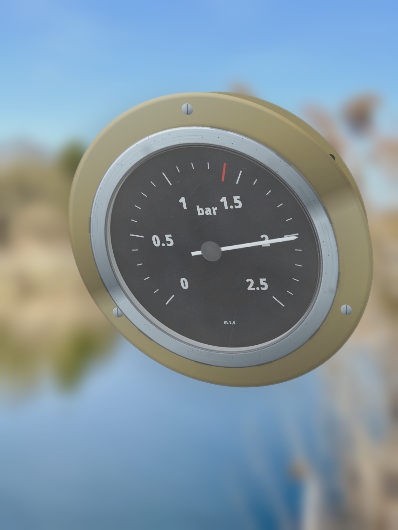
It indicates 2 bar
